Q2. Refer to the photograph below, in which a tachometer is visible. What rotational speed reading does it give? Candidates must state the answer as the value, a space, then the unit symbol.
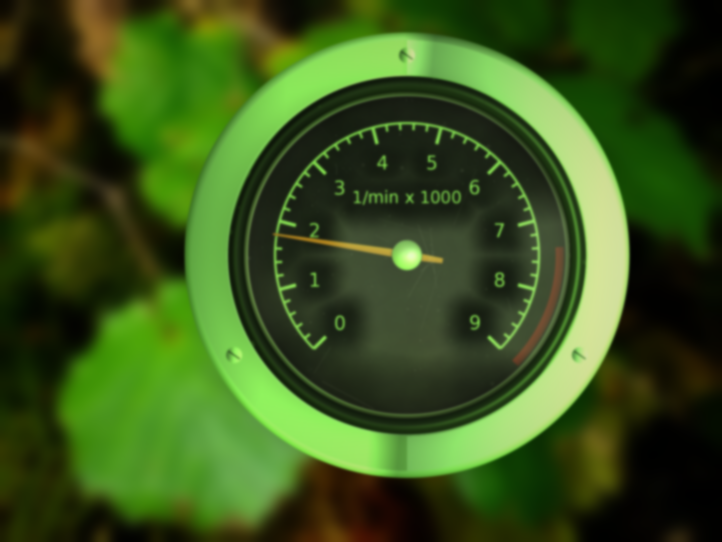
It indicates 1800 rpm
